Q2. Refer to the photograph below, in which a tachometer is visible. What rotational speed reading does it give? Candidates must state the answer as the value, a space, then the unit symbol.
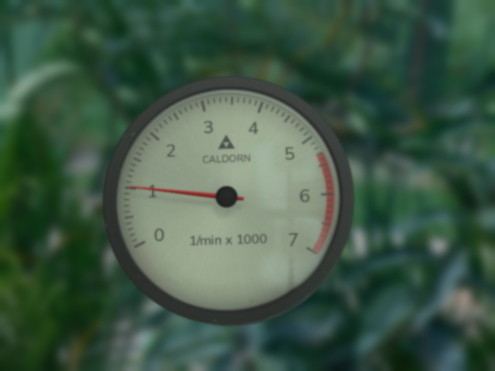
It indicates 1000 rpm
